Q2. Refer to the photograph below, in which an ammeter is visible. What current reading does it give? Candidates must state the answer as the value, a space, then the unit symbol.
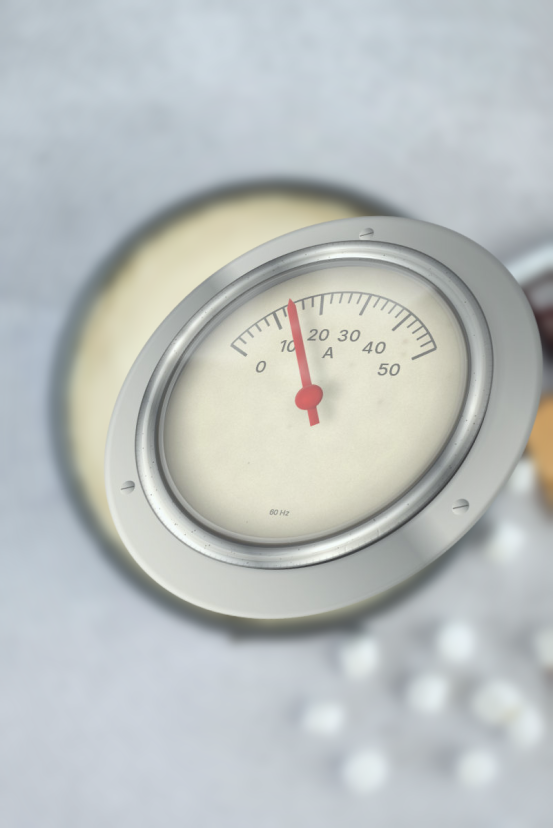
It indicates 14 A
